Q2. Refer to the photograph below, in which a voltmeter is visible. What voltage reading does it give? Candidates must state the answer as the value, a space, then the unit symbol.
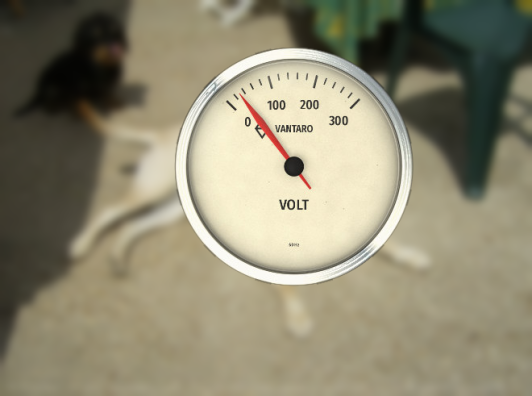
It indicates 30 V
